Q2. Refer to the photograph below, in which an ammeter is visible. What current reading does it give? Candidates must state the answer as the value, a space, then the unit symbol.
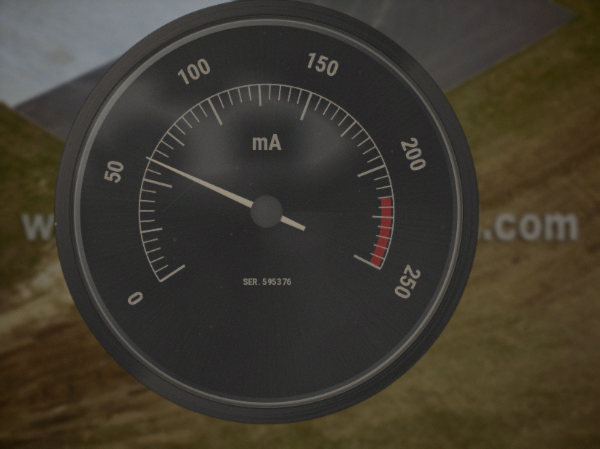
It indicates 60 mA
